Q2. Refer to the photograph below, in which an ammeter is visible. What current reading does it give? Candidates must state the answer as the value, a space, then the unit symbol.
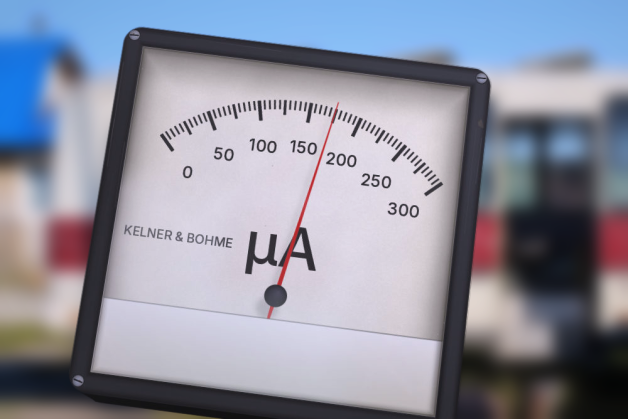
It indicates 175 µA
